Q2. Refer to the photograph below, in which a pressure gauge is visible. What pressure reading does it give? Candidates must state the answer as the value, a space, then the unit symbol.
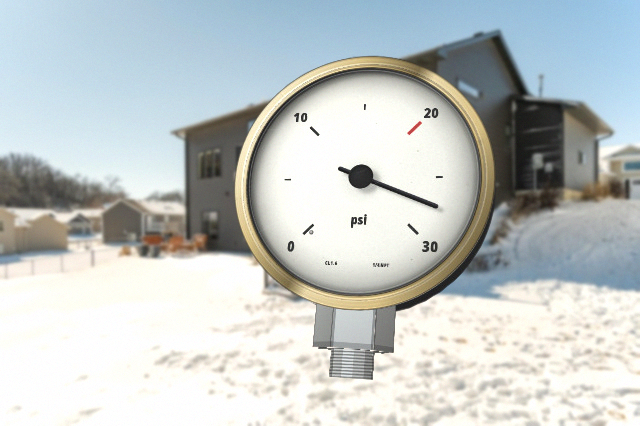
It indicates 27.5 psi
